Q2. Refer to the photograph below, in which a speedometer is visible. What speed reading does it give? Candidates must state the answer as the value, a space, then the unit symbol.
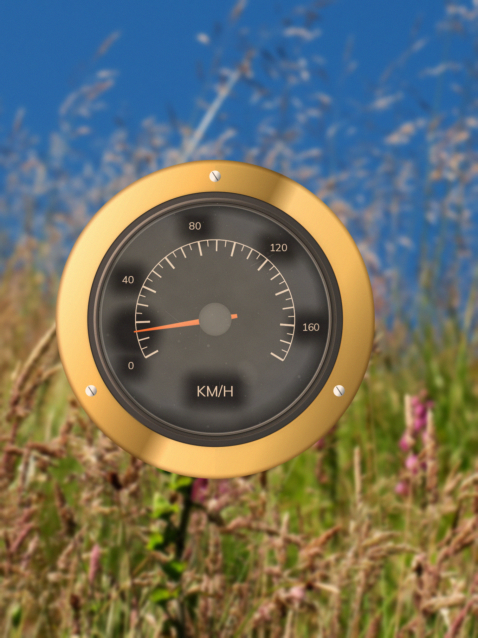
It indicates 15 km/h
